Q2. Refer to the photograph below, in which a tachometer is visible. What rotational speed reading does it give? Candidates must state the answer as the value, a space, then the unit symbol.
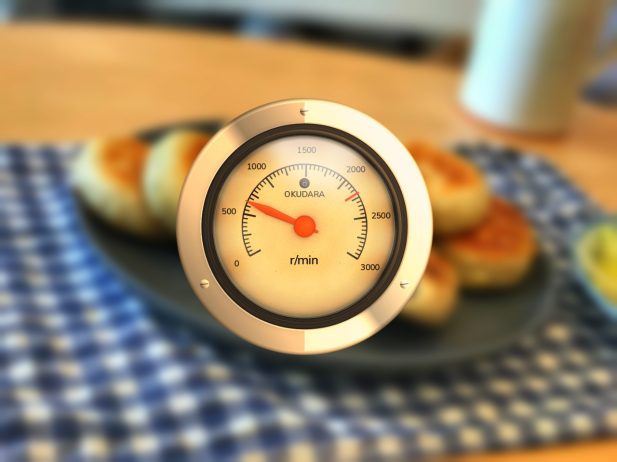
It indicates 650 rpm
